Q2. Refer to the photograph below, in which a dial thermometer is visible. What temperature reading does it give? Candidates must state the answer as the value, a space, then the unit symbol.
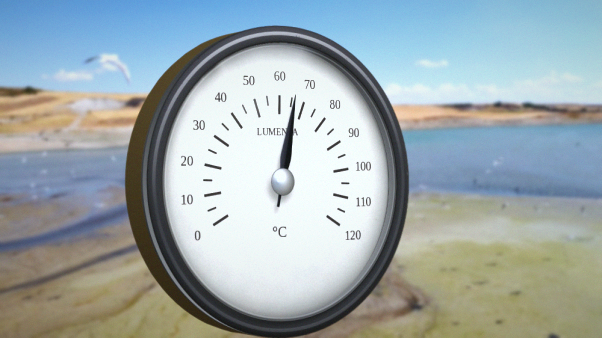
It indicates 65 °C
